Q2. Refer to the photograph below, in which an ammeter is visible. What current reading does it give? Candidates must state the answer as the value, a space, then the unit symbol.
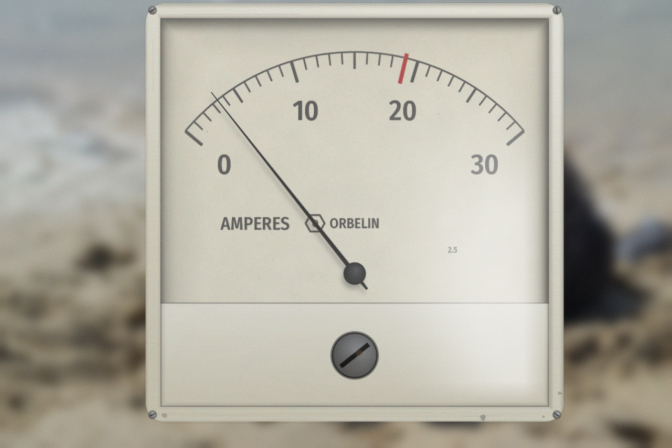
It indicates 3.5 A
